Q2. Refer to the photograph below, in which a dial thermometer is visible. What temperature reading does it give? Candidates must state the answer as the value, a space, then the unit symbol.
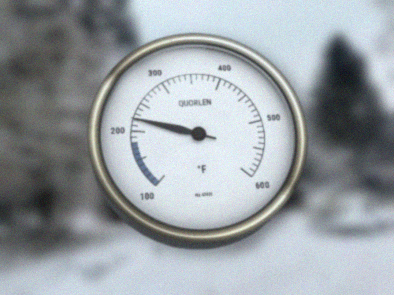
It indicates 220 °F
